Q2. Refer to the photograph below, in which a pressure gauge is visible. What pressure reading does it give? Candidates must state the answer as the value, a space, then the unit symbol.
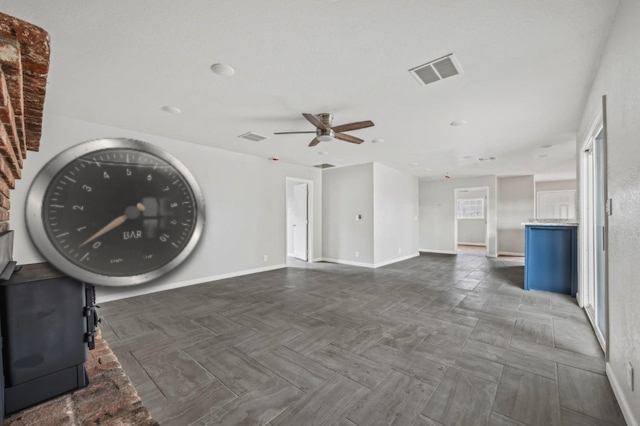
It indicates 0.4 bar
